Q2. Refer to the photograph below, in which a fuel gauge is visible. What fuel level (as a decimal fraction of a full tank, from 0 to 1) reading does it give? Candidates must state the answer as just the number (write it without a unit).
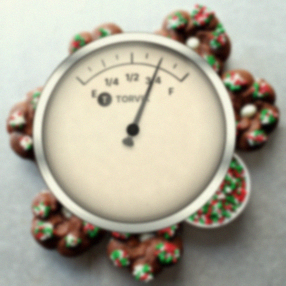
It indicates 0.75
